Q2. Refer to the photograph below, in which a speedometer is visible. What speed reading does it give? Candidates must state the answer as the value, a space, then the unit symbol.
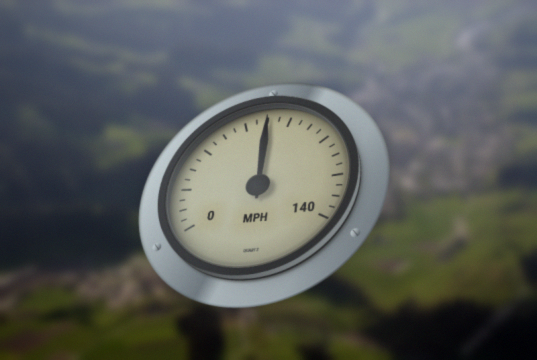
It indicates 70 mph
